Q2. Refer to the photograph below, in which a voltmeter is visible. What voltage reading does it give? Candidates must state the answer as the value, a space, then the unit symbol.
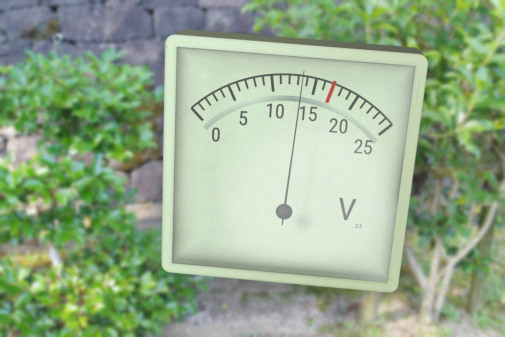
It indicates 13.5 V
